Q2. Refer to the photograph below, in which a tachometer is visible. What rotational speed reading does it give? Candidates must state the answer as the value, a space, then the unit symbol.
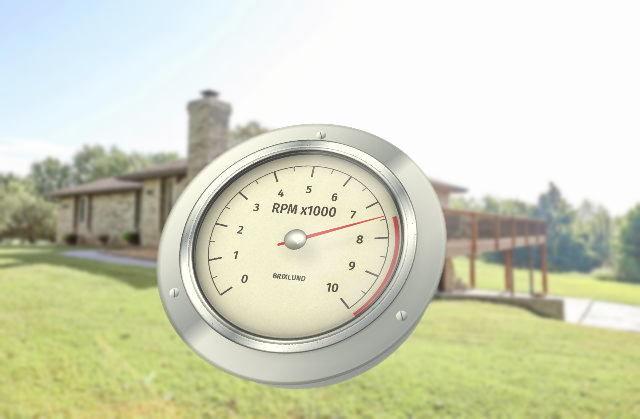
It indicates 7500 rpm
